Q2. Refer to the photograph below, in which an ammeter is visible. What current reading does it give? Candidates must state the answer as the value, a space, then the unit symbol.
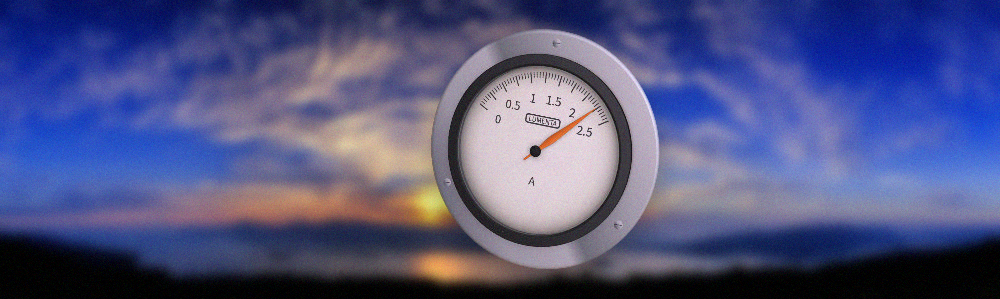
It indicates 2.25 A
